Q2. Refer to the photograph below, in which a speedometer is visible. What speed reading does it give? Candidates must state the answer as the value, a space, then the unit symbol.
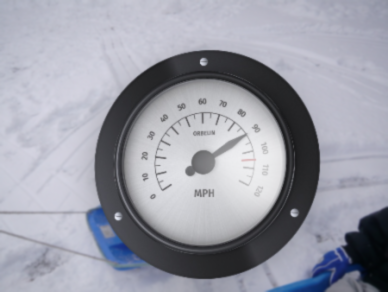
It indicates 90 mph
